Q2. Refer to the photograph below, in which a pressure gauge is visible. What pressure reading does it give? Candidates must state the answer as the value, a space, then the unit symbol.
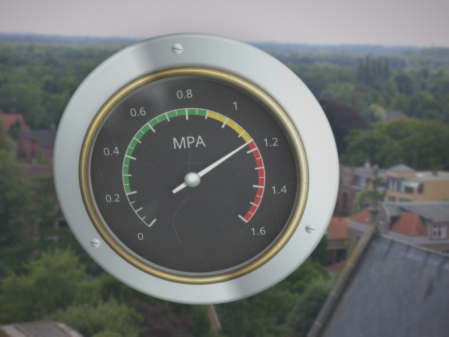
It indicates 1.15 MPa
